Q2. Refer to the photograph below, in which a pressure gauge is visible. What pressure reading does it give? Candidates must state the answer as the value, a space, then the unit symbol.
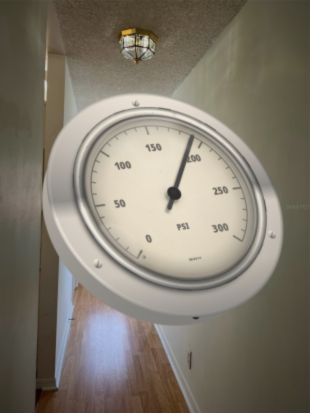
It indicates 190 psi
